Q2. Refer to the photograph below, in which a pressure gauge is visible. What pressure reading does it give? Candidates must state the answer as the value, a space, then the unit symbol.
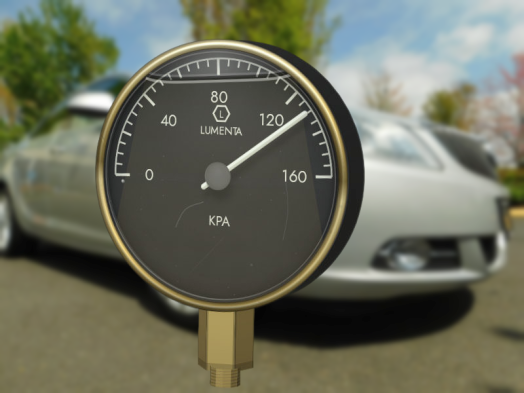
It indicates 130 kPa
